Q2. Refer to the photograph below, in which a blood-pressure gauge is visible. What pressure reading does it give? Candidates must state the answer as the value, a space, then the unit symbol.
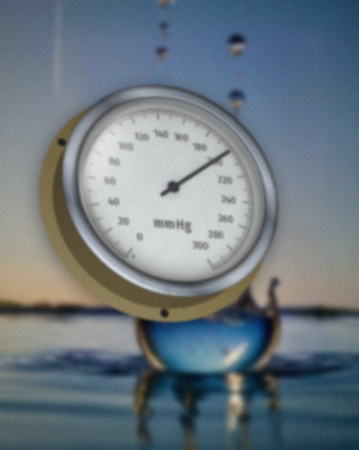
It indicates 200 mmHg
